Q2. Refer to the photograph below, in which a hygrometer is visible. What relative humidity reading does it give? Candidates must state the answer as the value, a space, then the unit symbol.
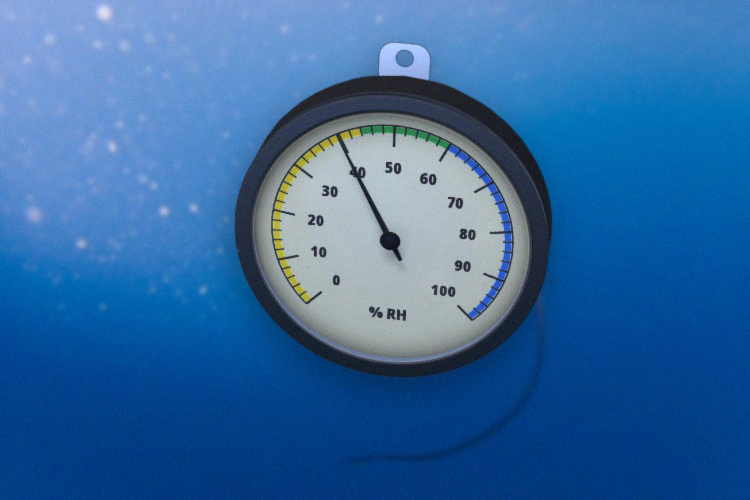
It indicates 40 %
